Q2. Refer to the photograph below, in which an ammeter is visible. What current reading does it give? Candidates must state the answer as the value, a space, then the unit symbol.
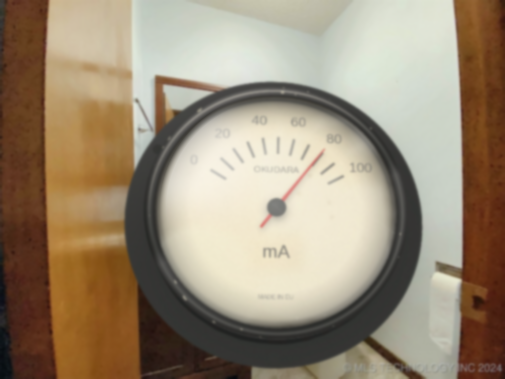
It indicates 80 mA
